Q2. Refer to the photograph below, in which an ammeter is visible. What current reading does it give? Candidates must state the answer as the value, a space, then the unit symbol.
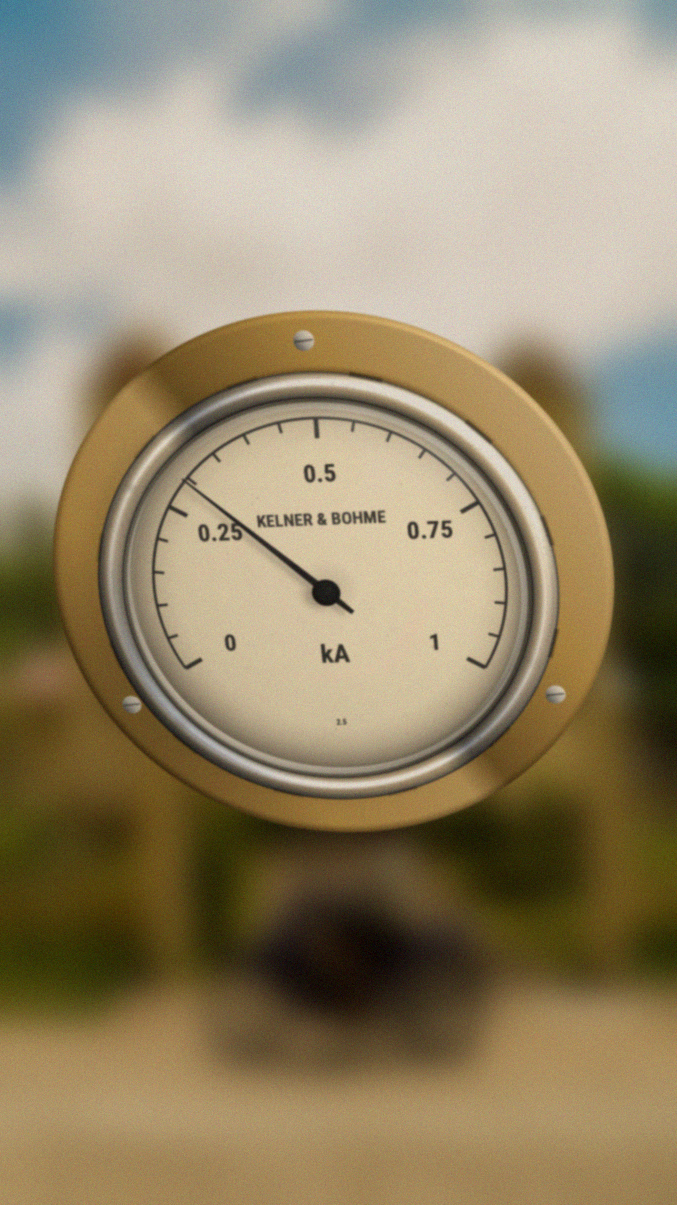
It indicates 0.3 kA
